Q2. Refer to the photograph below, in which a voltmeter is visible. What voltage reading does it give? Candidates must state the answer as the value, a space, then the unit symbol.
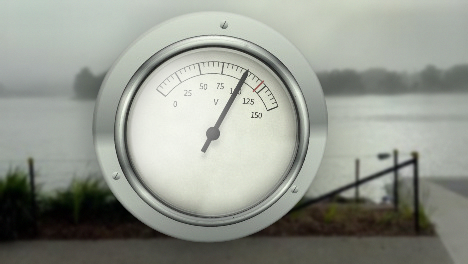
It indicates 100 V
